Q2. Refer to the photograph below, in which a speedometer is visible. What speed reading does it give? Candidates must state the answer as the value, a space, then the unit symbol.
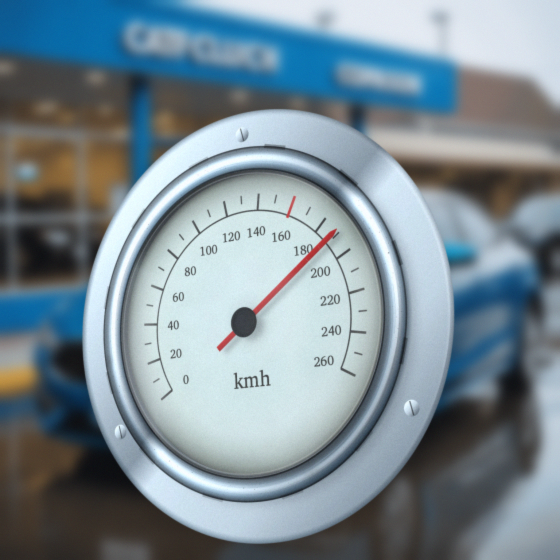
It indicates 190 km/h
